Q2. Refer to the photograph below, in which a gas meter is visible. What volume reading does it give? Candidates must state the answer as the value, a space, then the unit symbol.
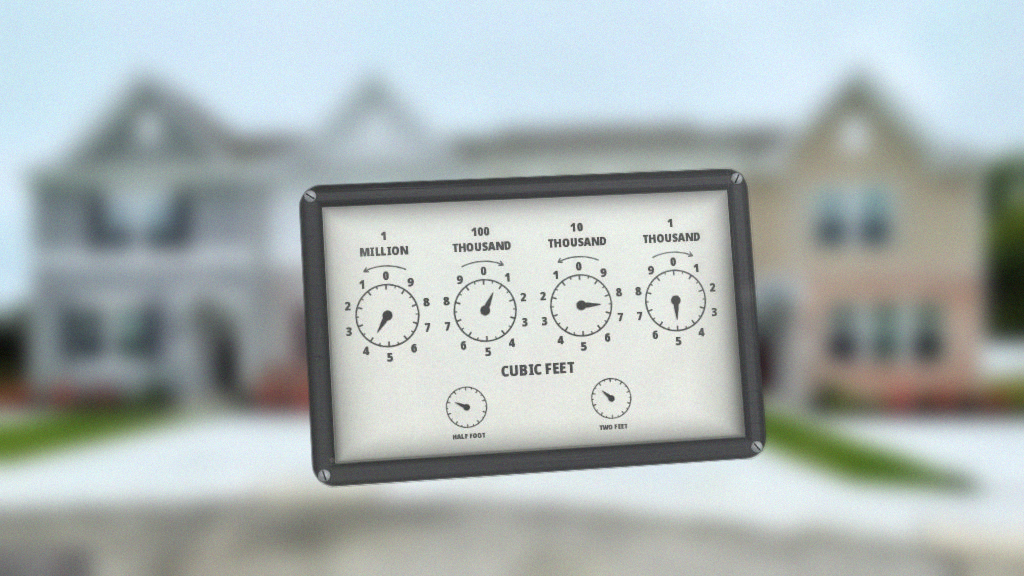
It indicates 407500 ft³
